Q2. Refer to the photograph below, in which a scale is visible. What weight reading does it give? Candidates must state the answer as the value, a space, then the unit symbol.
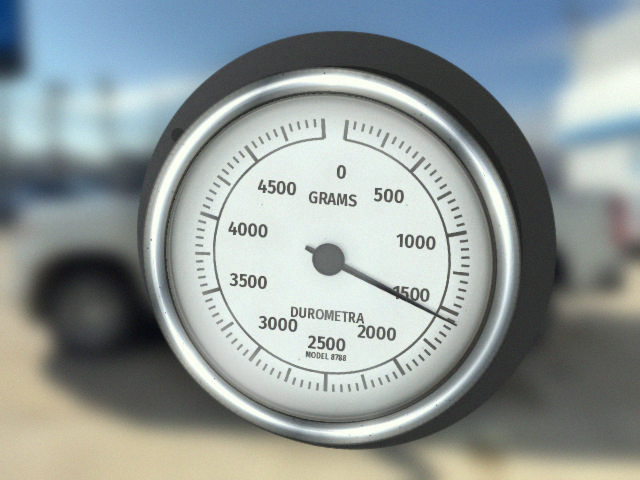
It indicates 1550 g
